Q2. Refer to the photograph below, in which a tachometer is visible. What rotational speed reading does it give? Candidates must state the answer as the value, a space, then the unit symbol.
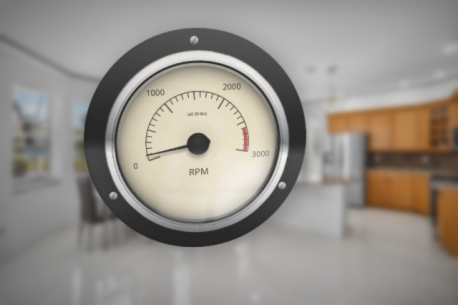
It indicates 100 rpm
